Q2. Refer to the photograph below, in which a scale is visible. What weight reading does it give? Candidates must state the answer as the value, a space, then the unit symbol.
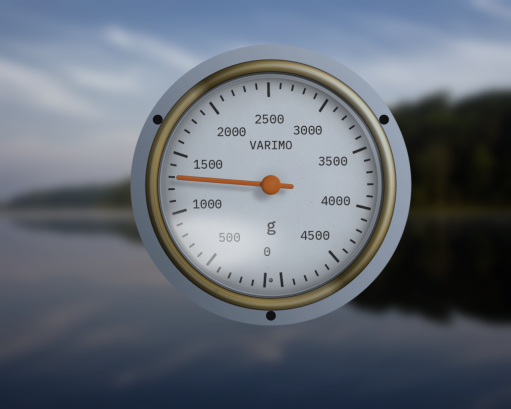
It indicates 1300 g
